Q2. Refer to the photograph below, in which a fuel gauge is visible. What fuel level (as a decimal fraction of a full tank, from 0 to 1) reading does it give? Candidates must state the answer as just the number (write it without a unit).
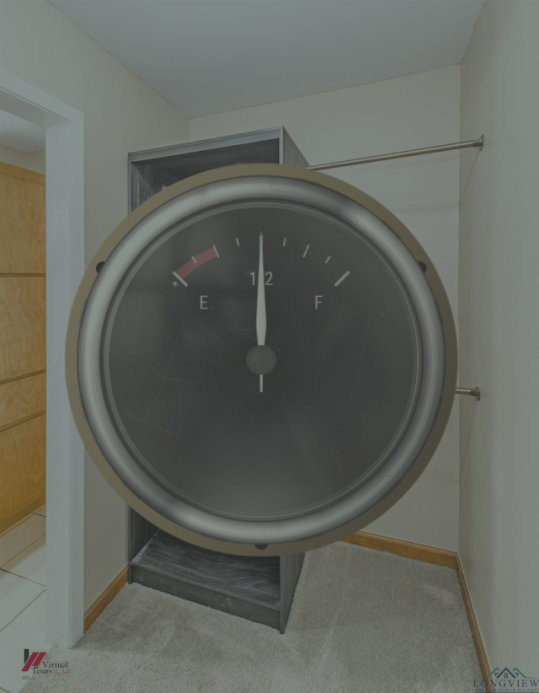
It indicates 0.5
